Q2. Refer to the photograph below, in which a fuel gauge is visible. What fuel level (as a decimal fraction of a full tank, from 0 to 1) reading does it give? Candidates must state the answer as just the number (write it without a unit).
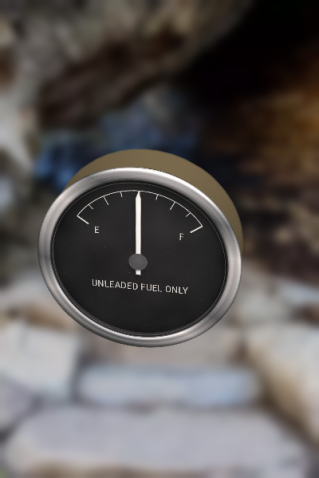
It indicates 0.5
